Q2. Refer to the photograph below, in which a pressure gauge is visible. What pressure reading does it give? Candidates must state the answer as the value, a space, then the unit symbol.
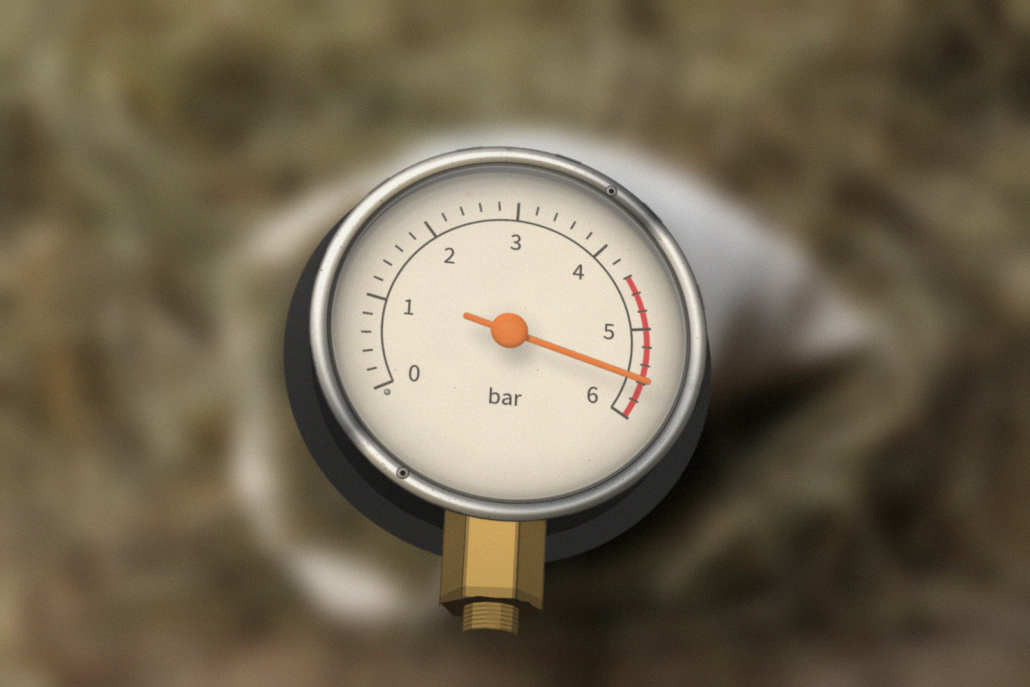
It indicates 5.6 bar
